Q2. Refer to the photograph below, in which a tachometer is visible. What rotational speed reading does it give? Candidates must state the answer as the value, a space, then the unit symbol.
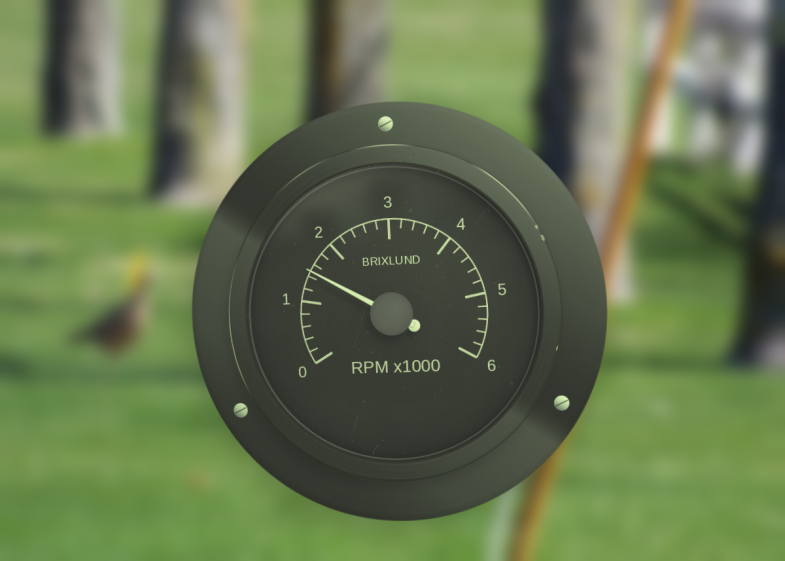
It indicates 1500 rpm
